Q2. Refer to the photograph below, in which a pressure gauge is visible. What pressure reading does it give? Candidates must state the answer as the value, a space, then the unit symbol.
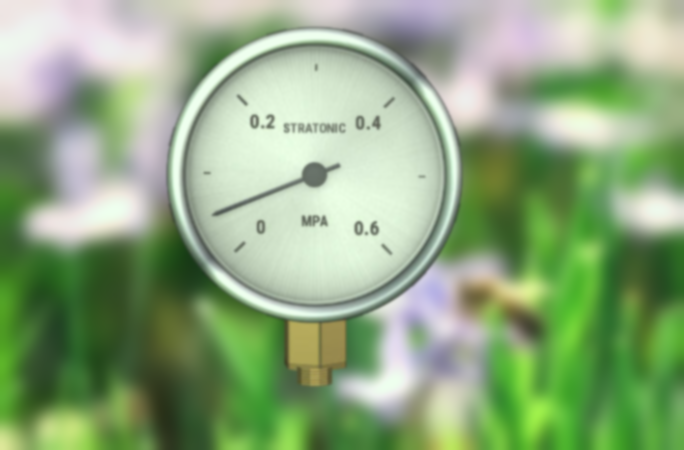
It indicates 0.05 MPa
